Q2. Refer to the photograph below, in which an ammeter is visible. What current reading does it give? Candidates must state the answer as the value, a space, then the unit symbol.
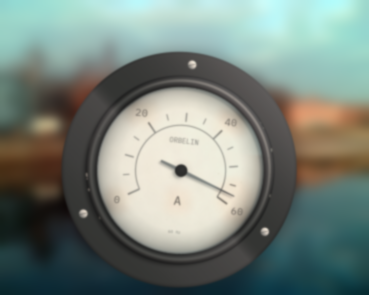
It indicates 57.5 A
